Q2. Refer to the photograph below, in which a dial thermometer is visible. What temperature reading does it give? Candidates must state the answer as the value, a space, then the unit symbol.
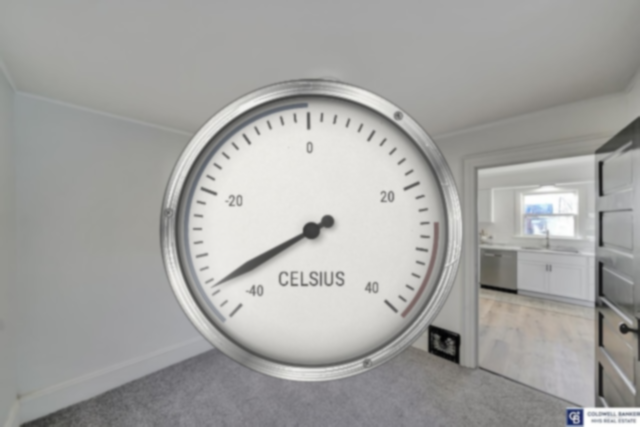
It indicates -35 °C
